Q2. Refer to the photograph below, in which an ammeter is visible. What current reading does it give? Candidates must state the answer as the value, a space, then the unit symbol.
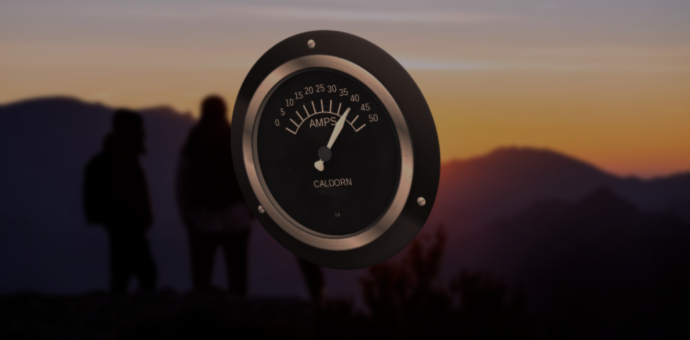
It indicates 40 A
